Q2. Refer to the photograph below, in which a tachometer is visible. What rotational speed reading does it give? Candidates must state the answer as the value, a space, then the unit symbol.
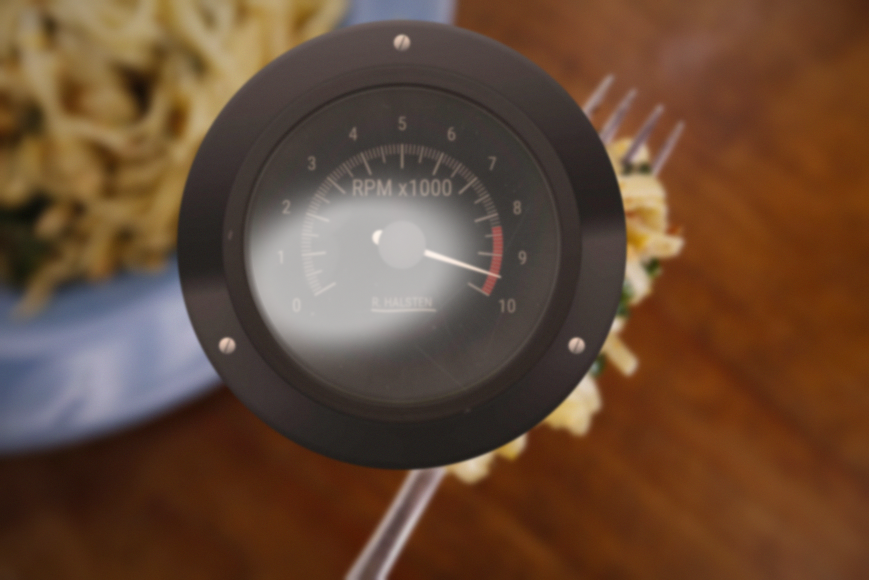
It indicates 9500 rpm
